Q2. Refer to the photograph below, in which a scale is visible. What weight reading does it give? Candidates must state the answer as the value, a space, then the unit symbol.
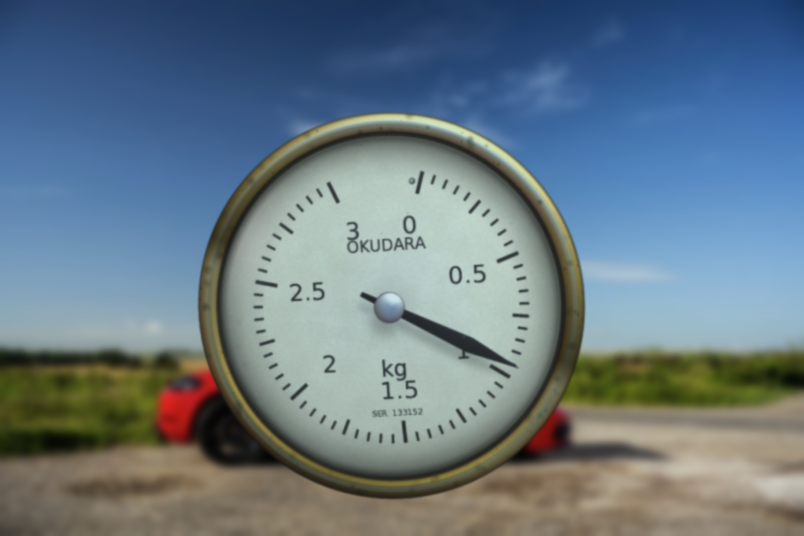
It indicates 0.95 kg
